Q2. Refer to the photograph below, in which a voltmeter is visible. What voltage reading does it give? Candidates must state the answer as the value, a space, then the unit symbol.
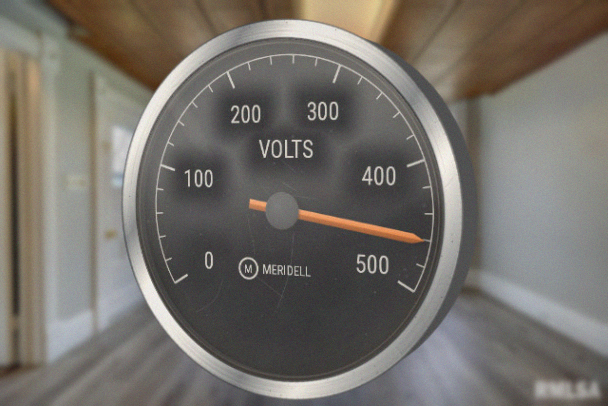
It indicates 460 V
